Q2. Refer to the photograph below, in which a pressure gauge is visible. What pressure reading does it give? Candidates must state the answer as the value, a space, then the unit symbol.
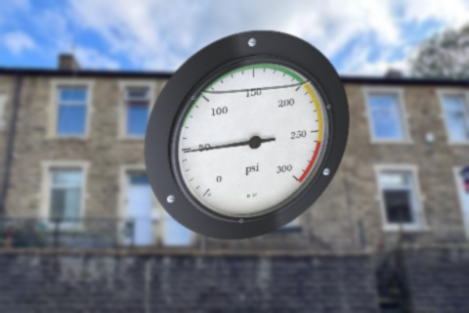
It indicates 50 psi
